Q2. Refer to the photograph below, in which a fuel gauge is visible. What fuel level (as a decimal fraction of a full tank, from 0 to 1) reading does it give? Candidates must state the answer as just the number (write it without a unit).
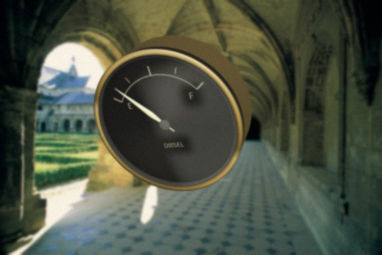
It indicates 0.125
